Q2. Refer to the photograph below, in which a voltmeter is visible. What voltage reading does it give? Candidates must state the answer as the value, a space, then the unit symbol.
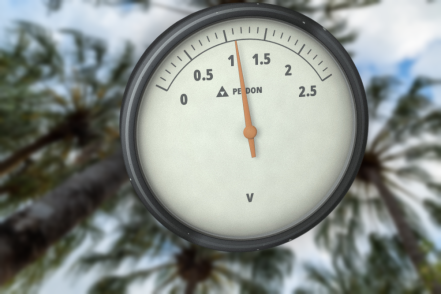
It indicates 1.1 V
